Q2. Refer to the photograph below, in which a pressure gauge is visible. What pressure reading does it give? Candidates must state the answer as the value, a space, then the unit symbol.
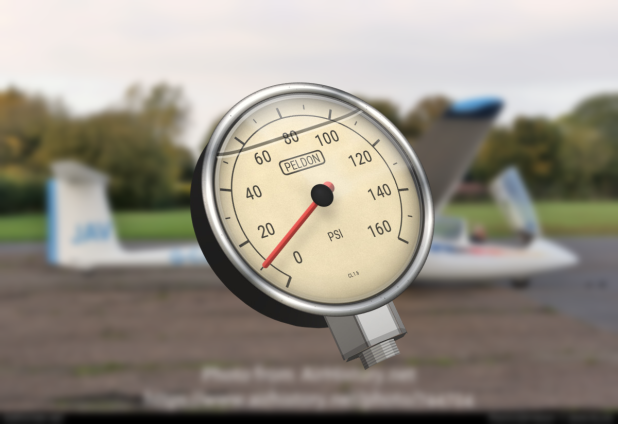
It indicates 10 psi
